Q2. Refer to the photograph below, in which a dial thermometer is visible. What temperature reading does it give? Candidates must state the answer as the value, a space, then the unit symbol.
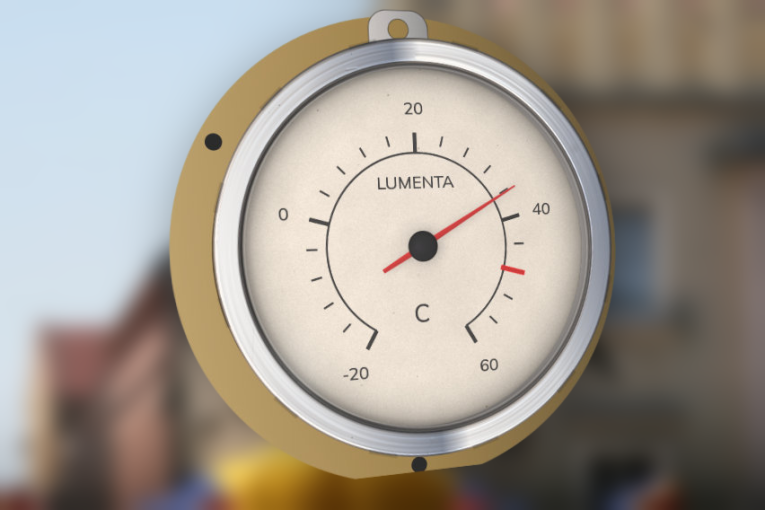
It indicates 36 °C
